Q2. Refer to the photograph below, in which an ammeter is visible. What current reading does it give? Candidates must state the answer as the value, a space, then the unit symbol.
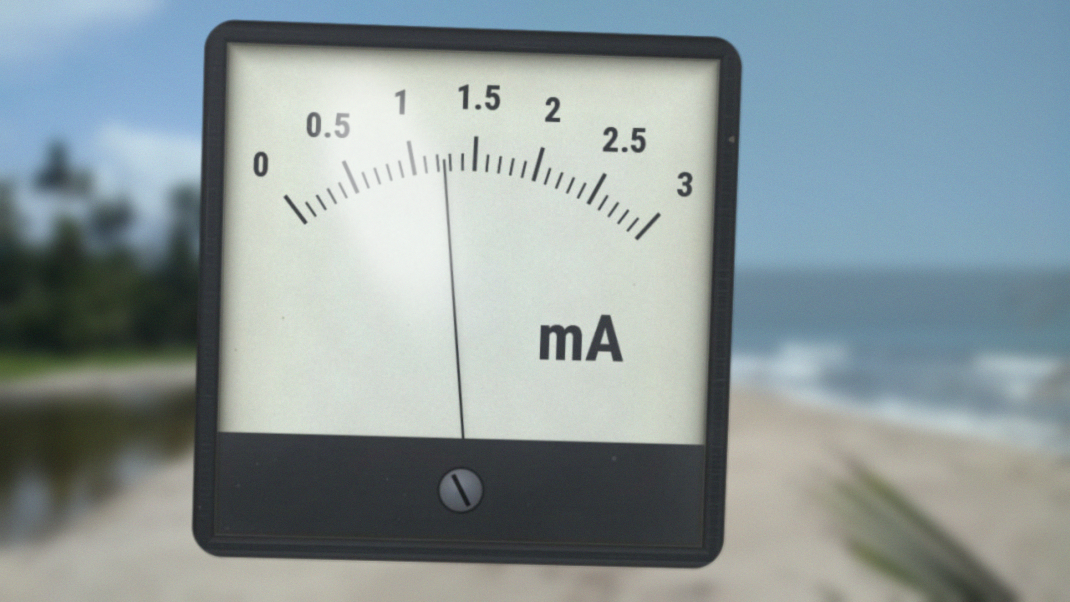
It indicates 1.25 mA
